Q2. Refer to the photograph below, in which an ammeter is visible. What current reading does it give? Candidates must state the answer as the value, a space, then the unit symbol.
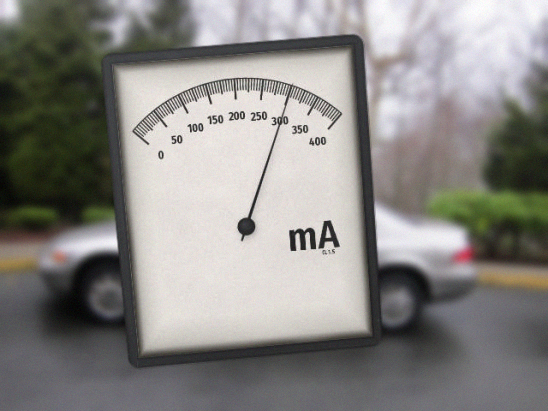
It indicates 300 mA
